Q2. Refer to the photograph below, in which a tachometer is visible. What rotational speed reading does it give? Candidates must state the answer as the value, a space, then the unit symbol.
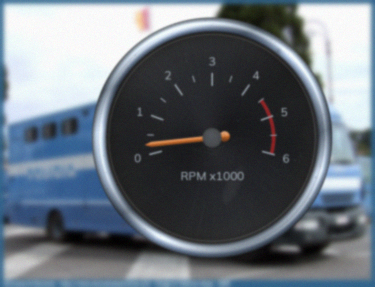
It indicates 250 rpm
